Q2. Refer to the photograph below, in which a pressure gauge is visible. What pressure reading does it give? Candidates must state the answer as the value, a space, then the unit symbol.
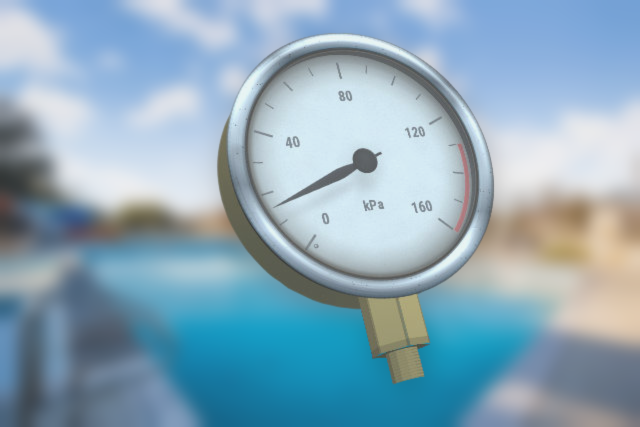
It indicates 15 kPa
